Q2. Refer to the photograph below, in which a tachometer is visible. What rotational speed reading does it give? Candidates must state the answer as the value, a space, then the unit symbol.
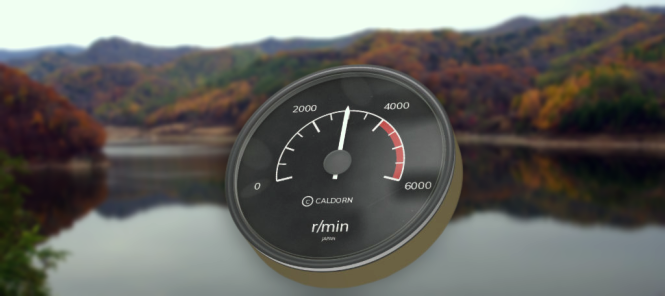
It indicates 3000 rpm
